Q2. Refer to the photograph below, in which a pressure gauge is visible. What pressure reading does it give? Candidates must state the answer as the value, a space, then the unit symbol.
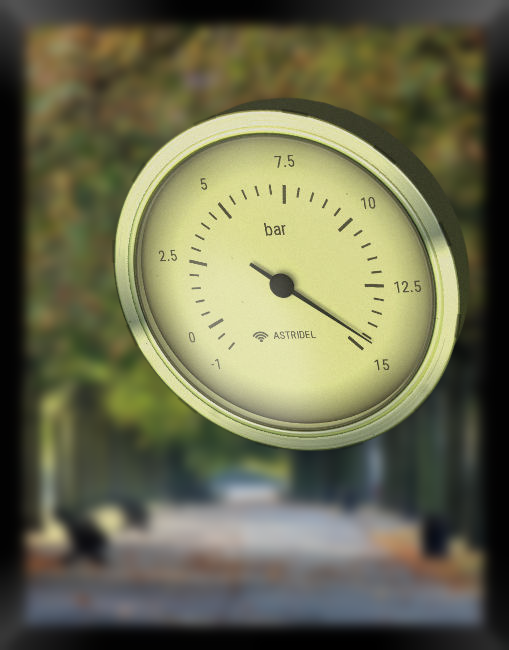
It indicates 14.5 bar
